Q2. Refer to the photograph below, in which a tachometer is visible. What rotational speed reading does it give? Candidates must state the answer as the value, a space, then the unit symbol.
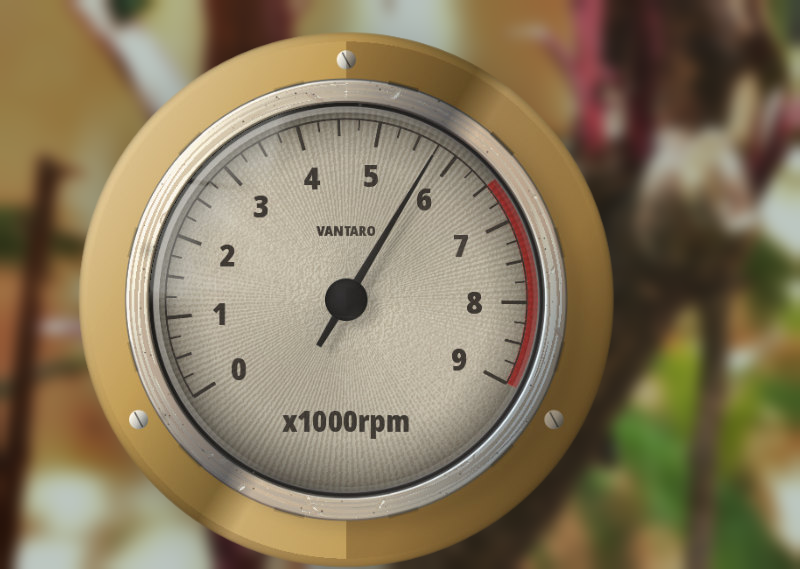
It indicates 5750 rpm
